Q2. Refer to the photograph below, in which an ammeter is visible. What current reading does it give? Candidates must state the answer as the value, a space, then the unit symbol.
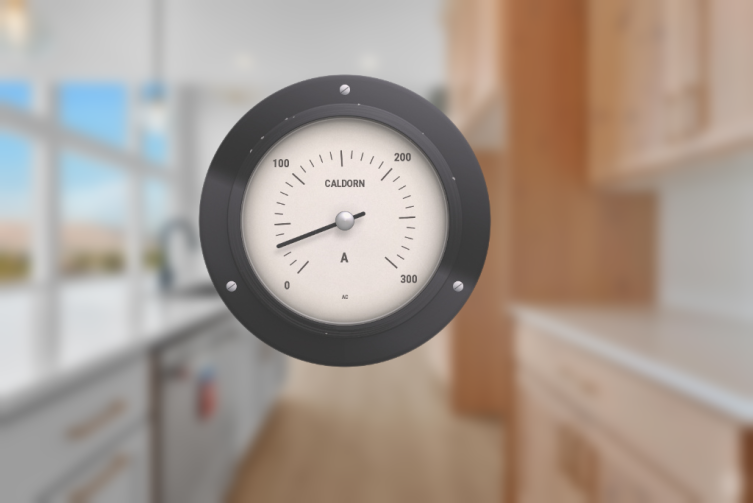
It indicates 30 A
